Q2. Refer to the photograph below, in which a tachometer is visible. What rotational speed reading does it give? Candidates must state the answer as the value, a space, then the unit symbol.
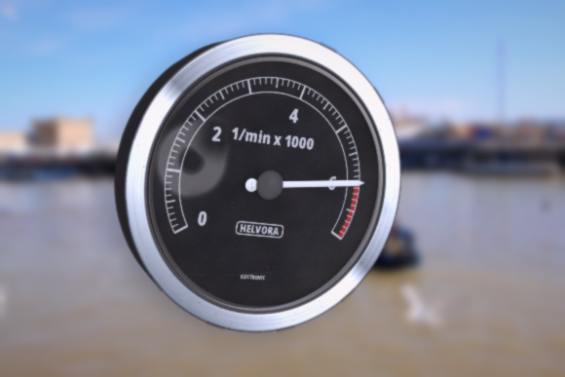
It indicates 6000 rpm
